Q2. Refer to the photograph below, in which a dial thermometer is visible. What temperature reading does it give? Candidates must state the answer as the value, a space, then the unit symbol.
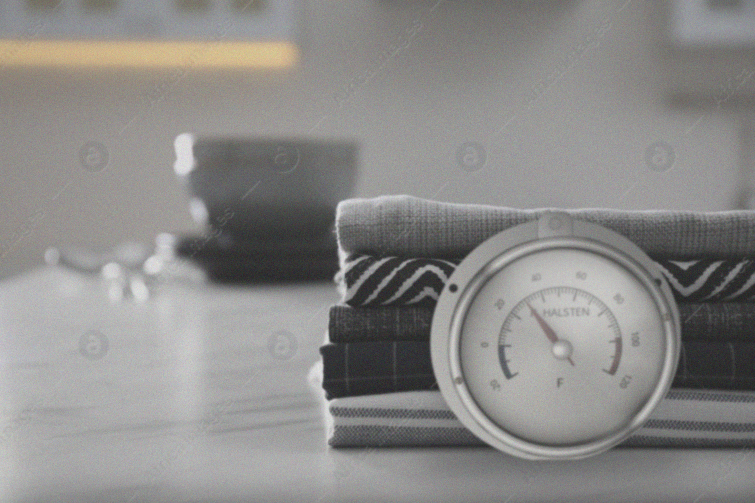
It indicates 30 °F
